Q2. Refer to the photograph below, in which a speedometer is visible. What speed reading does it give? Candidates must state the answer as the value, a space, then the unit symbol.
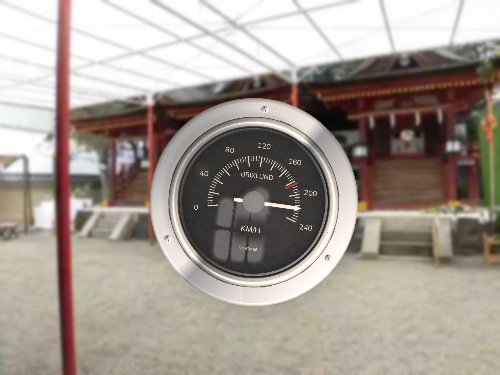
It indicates 220 km/h
